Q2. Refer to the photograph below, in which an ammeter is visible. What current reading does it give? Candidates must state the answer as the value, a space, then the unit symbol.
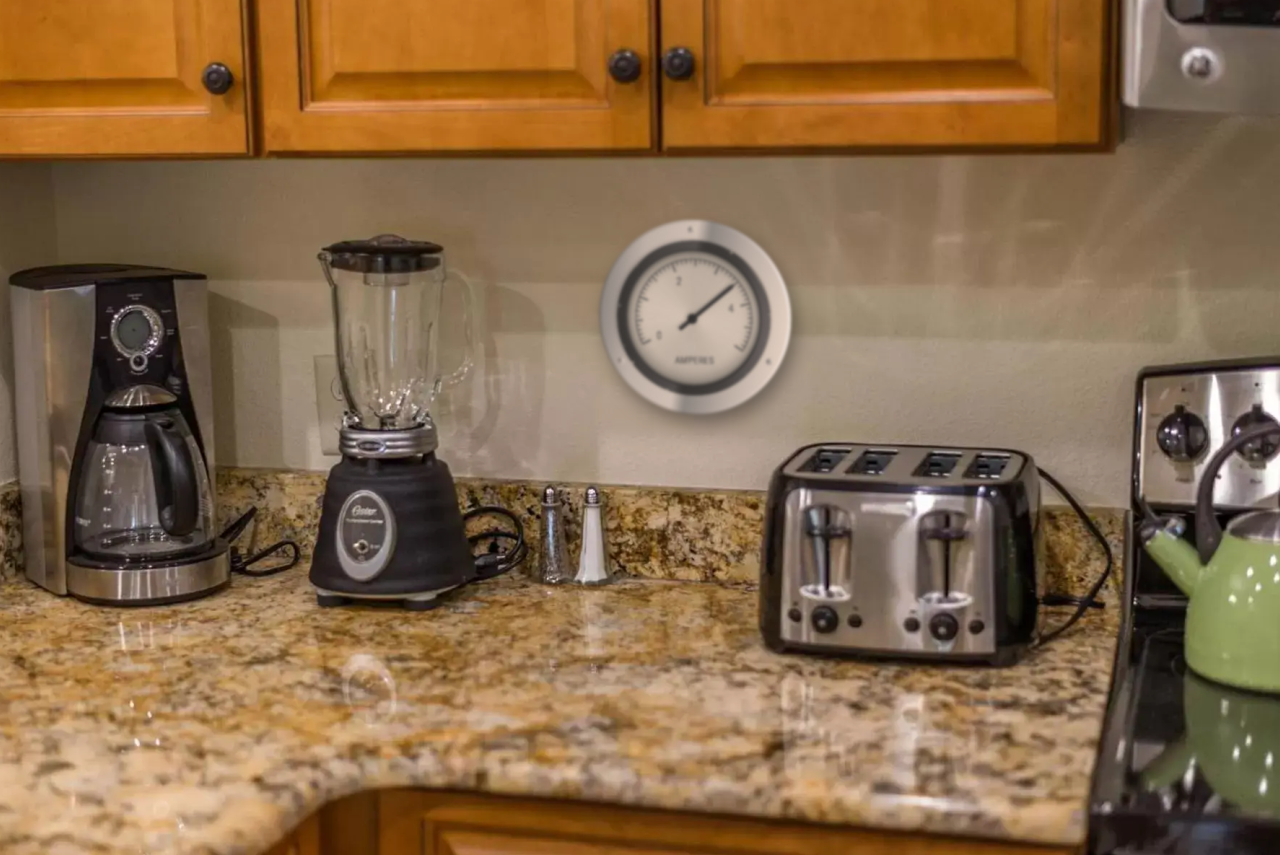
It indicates 3.5 A
